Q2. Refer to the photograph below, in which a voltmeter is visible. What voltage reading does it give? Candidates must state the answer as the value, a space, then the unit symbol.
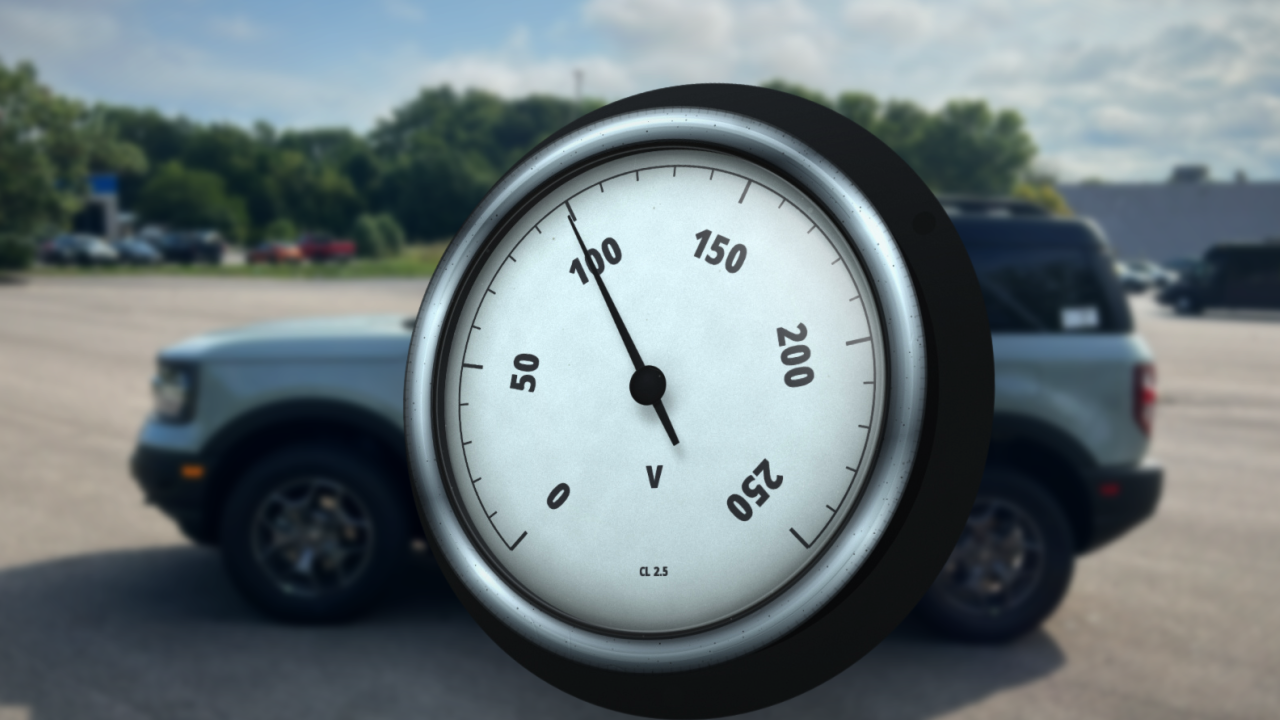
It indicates 100 V
